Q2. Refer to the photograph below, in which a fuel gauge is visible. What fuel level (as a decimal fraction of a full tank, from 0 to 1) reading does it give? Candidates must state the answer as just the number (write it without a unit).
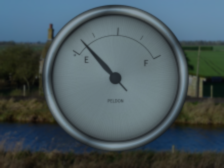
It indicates 0.125
